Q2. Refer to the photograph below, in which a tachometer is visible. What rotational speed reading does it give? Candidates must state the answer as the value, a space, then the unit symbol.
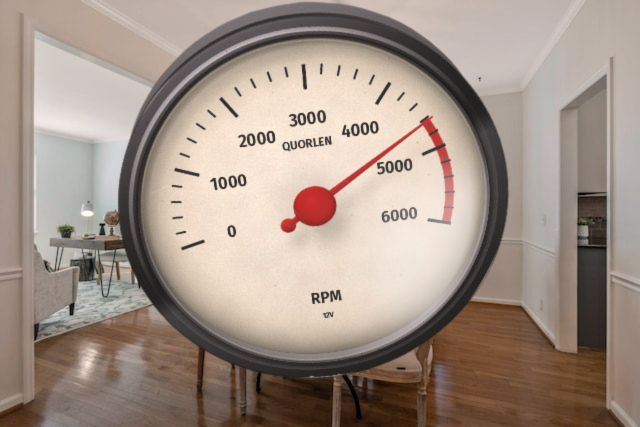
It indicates 4600 rpm
